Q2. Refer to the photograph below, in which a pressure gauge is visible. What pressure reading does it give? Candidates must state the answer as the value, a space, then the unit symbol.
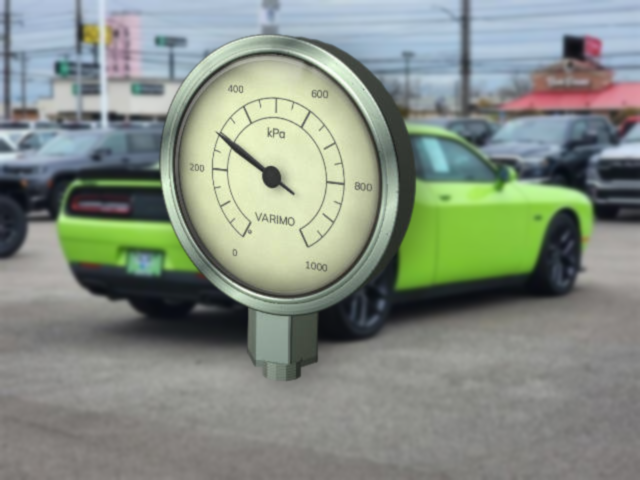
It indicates 300 kPa
